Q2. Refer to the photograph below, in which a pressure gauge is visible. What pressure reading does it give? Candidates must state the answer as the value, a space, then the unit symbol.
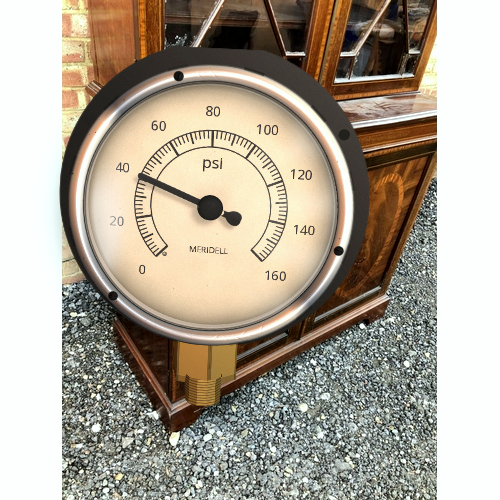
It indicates 40 psi
